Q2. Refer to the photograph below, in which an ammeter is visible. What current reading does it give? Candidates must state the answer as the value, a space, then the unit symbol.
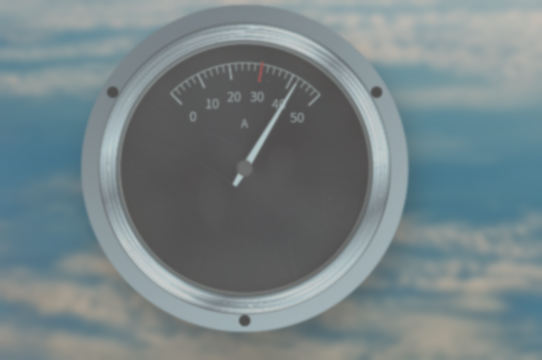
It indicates 42 A
